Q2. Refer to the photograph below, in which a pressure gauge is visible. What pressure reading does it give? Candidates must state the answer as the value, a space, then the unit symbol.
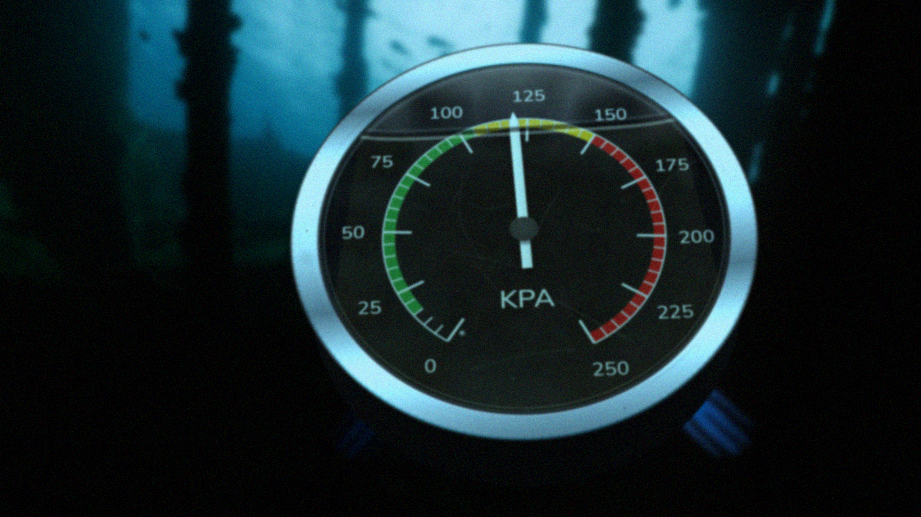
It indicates 120 kPa
